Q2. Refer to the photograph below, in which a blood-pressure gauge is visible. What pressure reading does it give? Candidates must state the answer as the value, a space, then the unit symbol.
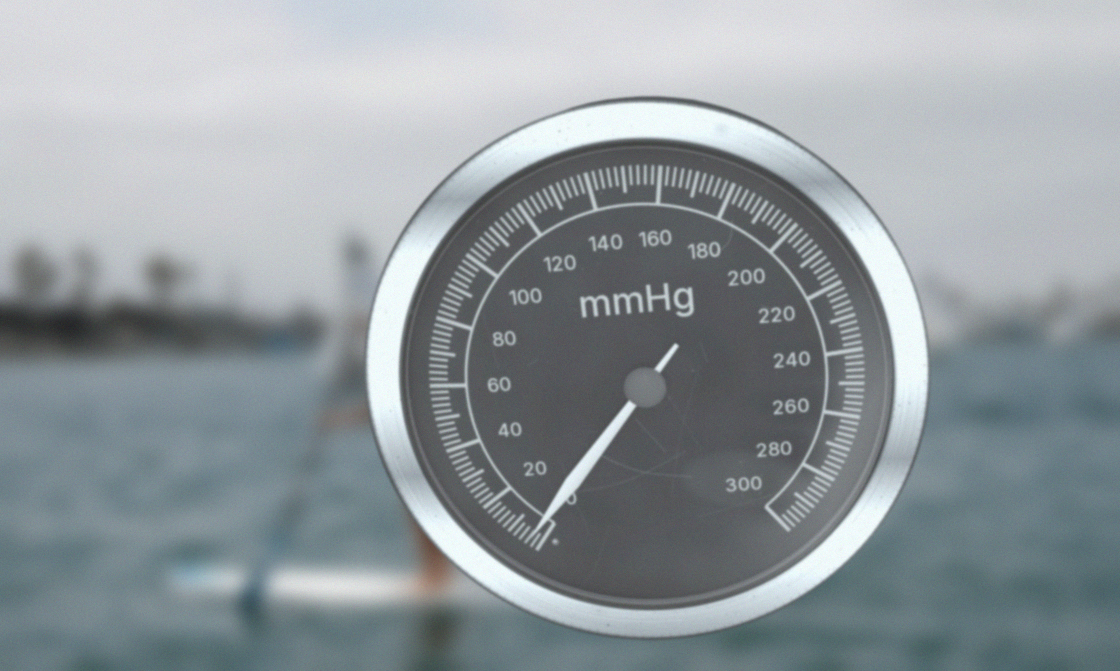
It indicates 4 mmHg
